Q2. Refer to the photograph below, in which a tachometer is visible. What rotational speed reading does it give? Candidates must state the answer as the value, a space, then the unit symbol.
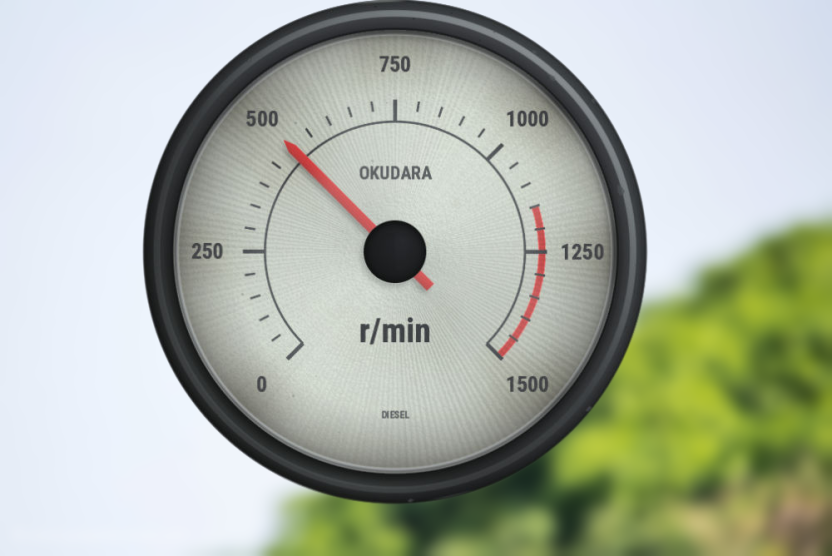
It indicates 500 rpm
